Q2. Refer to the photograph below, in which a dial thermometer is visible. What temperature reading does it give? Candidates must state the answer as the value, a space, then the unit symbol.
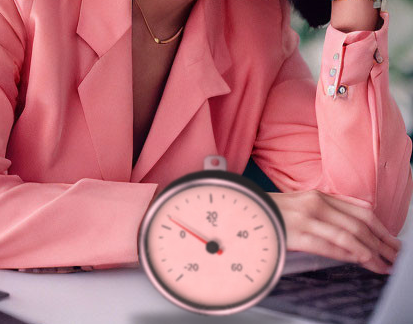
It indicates 4 °C
